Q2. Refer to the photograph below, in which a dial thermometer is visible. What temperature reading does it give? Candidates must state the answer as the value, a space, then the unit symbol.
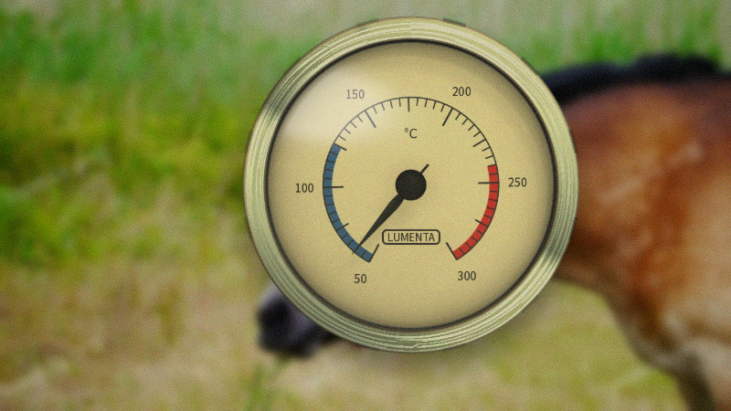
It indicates 60 °C
